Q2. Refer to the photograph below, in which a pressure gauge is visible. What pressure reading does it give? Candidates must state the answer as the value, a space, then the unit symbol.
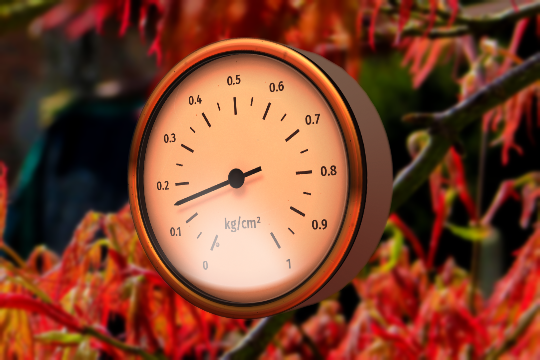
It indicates 0.15 kg/cm²
